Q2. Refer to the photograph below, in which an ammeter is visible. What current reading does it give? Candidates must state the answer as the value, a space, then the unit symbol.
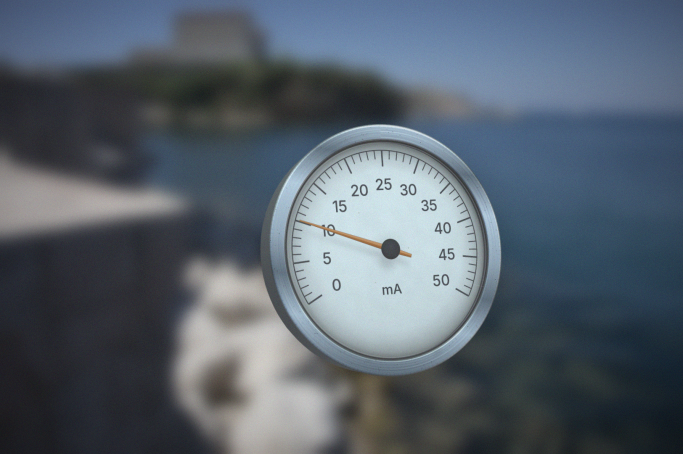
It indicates 10 mA
